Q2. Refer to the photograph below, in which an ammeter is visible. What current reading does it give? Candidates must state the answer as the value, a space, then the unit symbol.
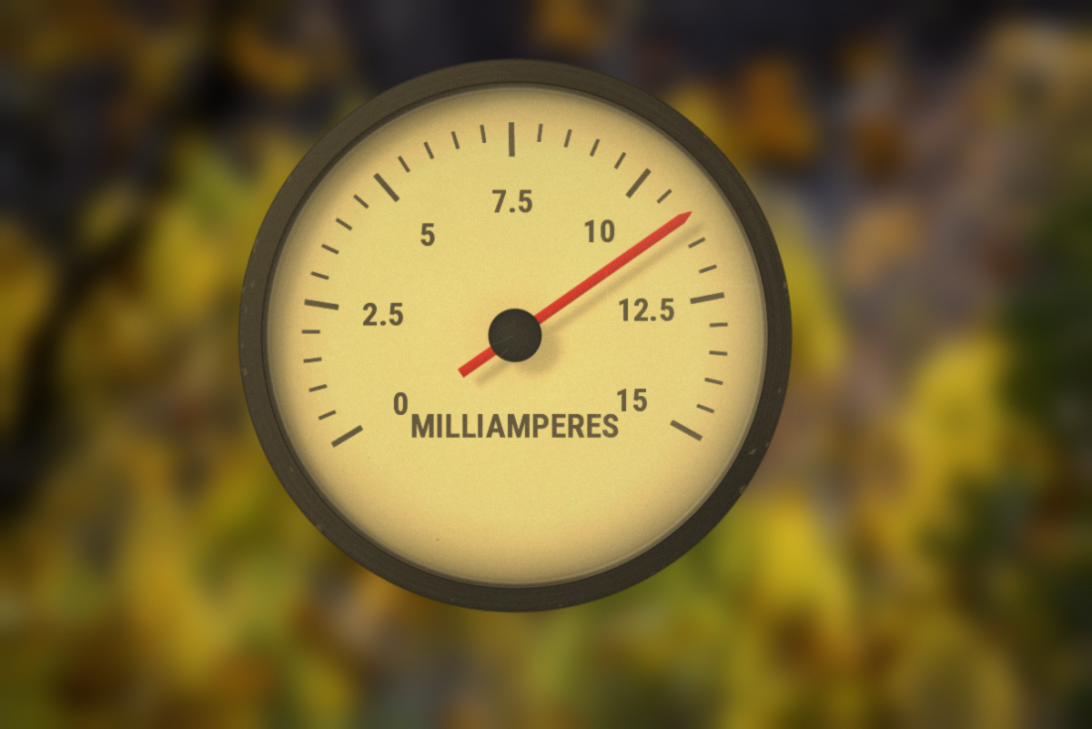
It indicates 11 mA
